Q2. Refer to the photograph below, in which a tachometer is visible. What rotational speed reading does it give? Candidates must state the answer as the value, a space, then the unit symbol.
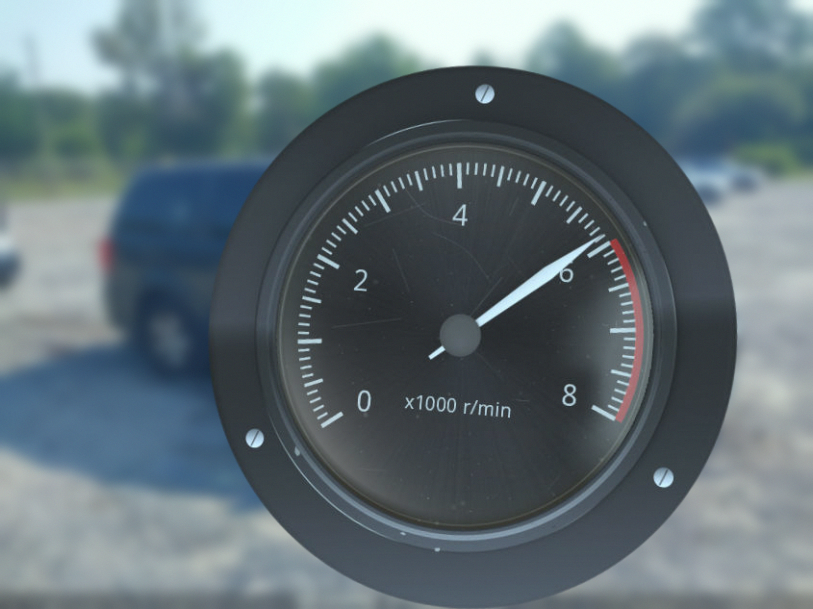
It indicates 5900 rpm
